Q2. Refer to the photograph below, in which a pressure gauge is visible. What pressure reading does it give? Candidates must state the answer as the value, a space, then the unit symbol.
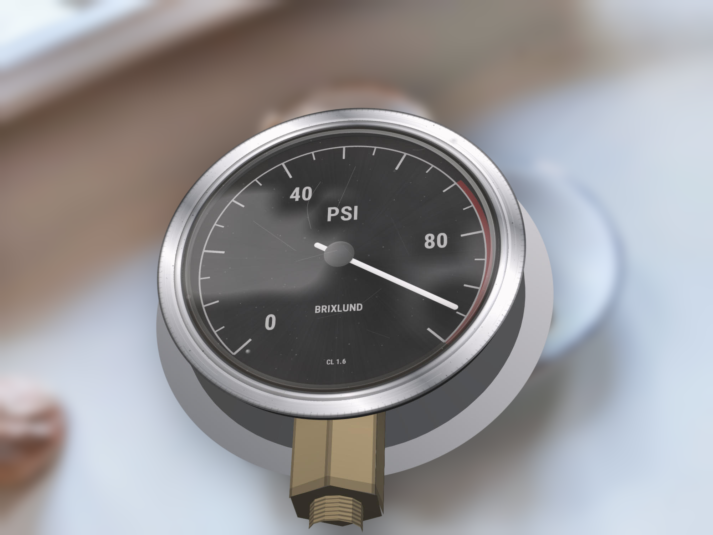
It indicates 95 psi
